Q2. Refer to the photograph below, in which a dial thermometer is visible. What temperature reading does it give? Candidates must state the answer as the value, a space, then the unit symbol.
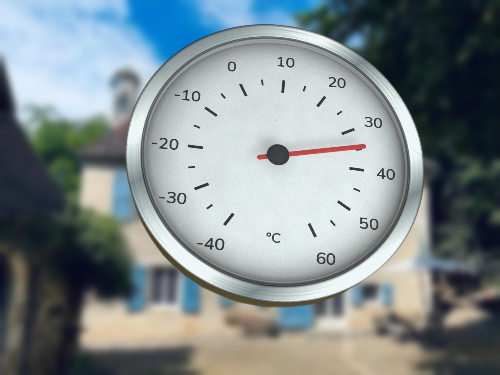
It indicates 35 °C
